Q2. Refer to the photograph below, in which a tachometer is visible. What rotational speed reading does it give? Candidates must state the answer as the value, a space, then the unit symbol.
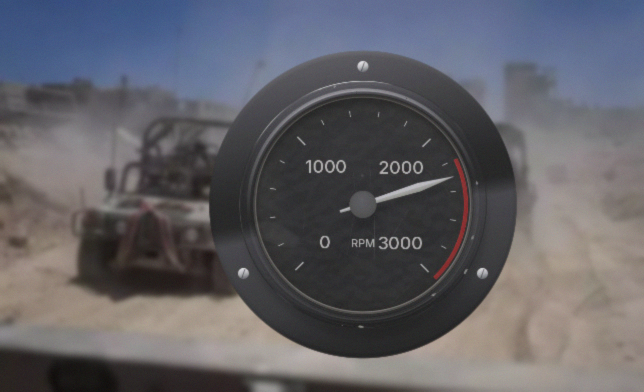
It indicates 2300 rpm
